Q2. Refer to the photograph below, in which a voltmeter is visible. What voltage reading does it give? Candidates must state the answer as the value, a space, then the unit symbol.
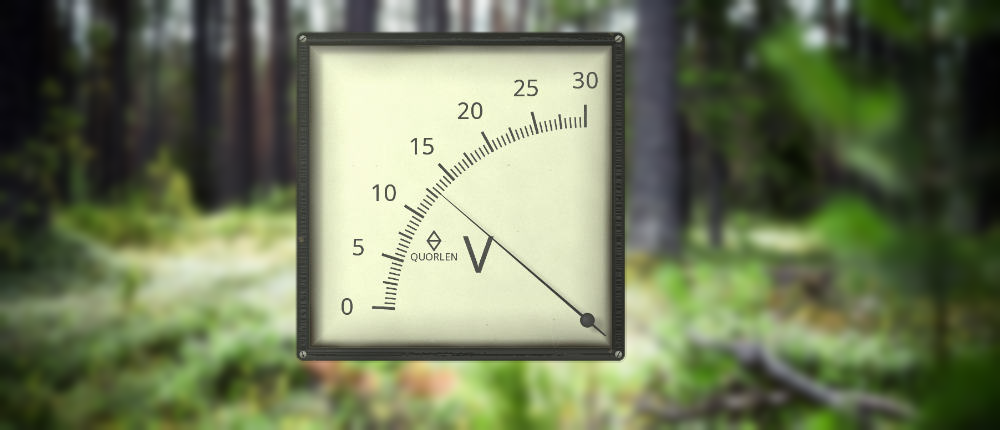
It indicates 13 V
